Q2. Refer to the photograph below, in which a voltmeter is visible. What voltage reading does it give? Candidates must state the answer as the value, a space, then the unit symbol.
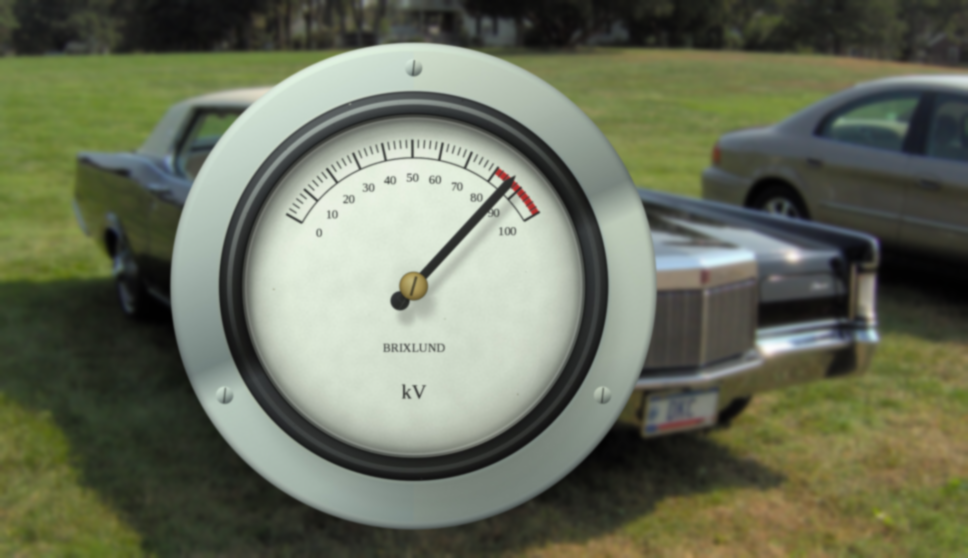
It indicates 86 kV
